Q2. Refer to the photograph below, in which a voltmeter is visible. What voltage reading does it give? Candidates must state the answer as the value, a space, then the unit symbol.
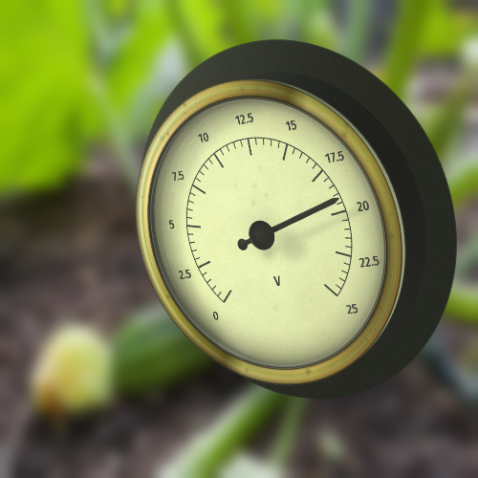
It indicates 19.25 V
